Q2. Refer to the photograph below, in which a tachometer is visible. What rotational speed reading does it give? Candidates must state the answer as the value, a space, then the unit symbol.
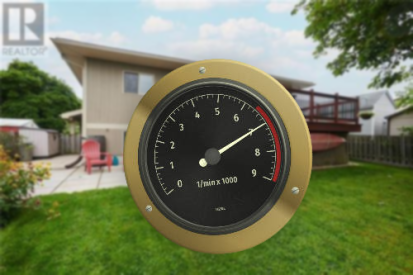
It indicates 7000 rpm
